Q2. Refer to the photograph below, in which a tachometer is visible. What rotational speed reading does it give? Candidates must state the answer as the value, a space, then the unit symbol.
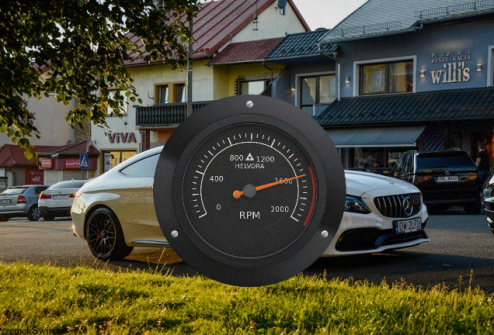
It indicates 1600 rpm
